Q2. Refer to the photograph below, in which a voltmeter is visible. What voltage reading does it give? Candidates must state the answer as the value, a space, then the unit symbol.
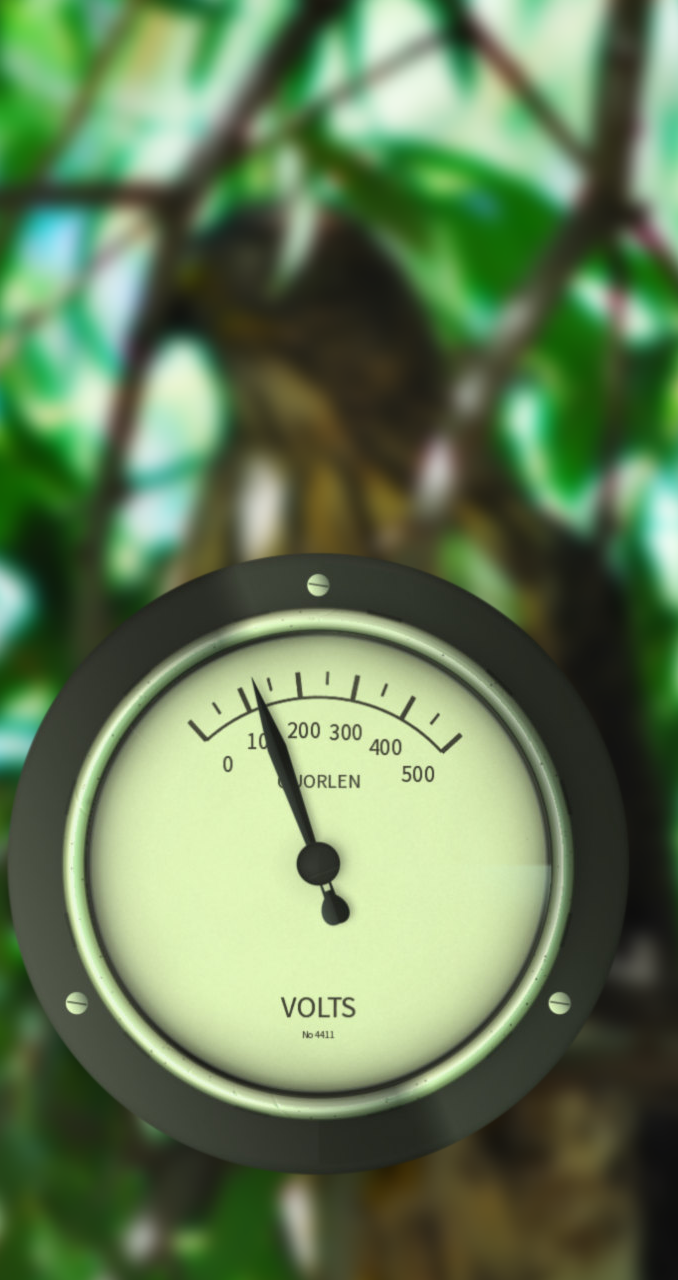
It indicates 125 V
